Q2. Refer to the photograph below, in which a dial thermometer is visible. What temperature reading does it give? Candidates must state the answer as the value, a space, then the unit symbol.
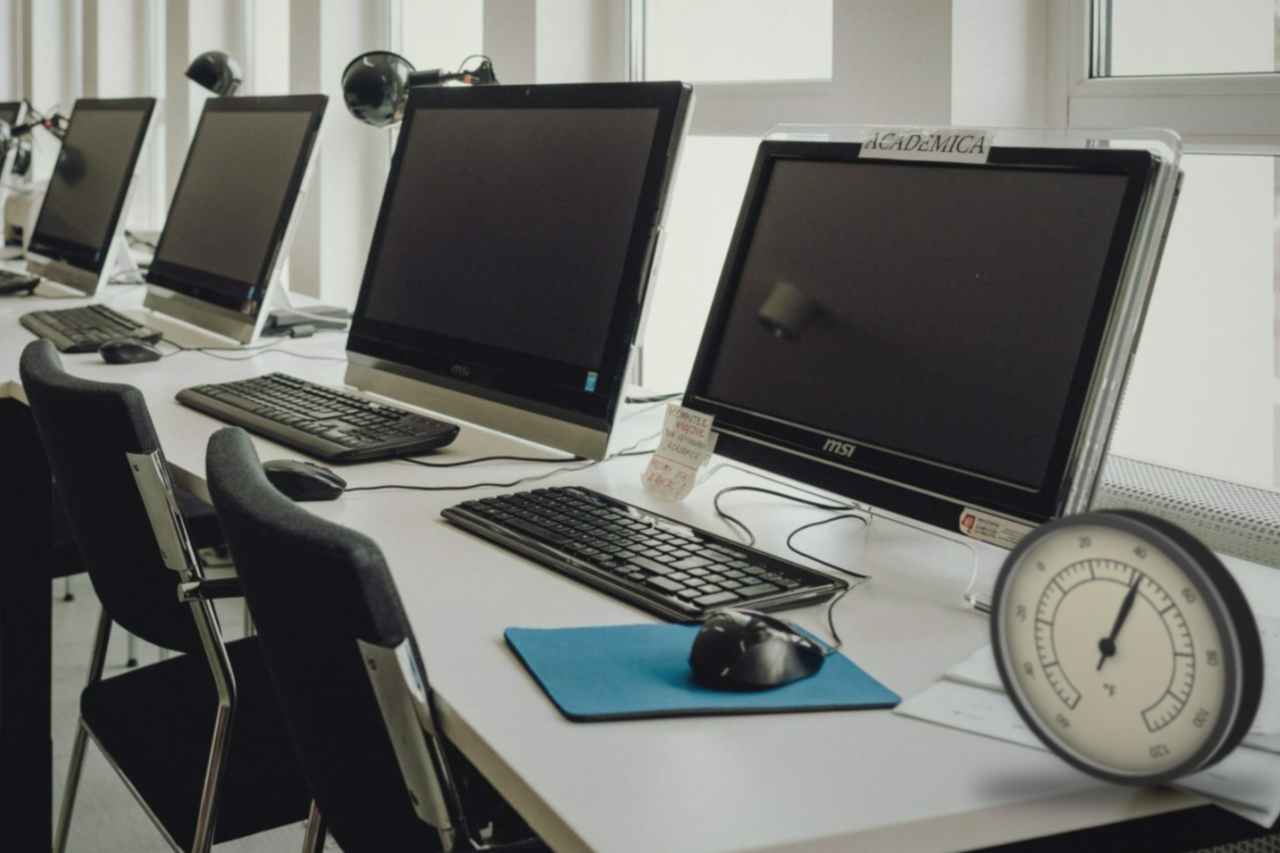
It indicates 44 °F
